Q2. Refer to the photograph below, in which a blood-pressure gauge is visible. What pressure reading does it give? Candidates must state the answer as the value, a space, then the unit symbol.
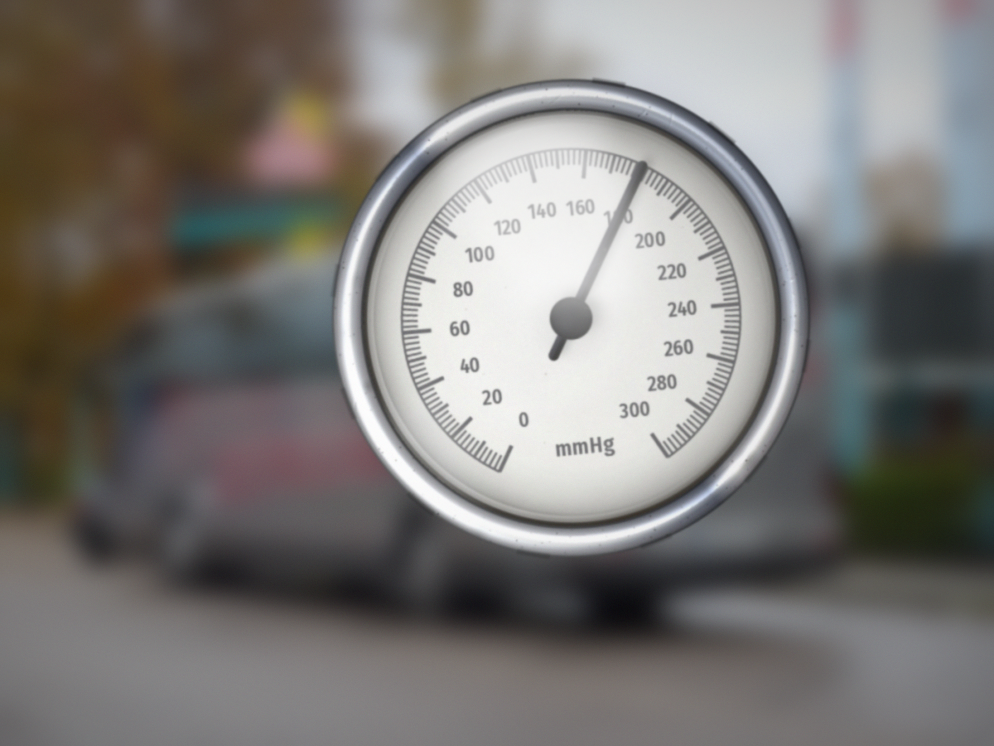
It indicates 180 mmHg
